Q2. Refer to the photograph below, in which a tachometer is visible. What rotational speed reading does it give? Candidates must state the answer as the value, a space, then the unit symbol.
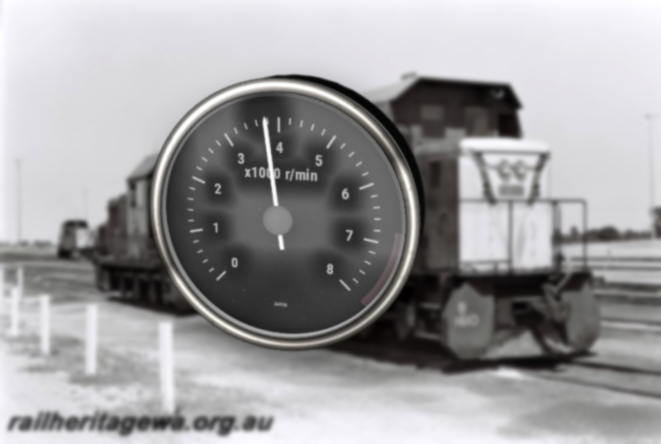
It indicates 3800 rpm
